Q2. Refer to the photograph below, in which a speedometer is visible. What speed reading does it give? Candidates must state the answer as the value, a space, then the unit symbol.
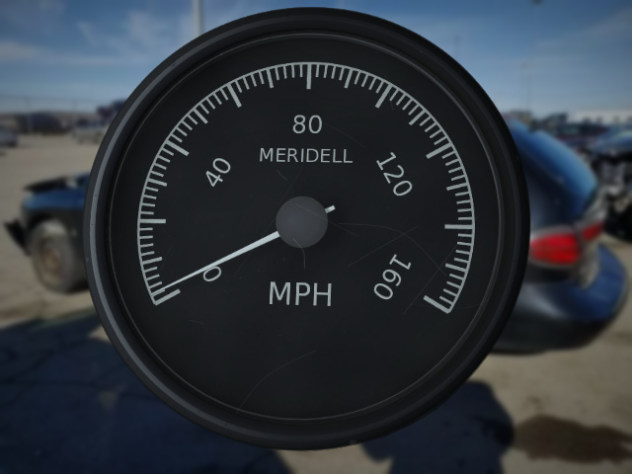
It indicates 2 mph
